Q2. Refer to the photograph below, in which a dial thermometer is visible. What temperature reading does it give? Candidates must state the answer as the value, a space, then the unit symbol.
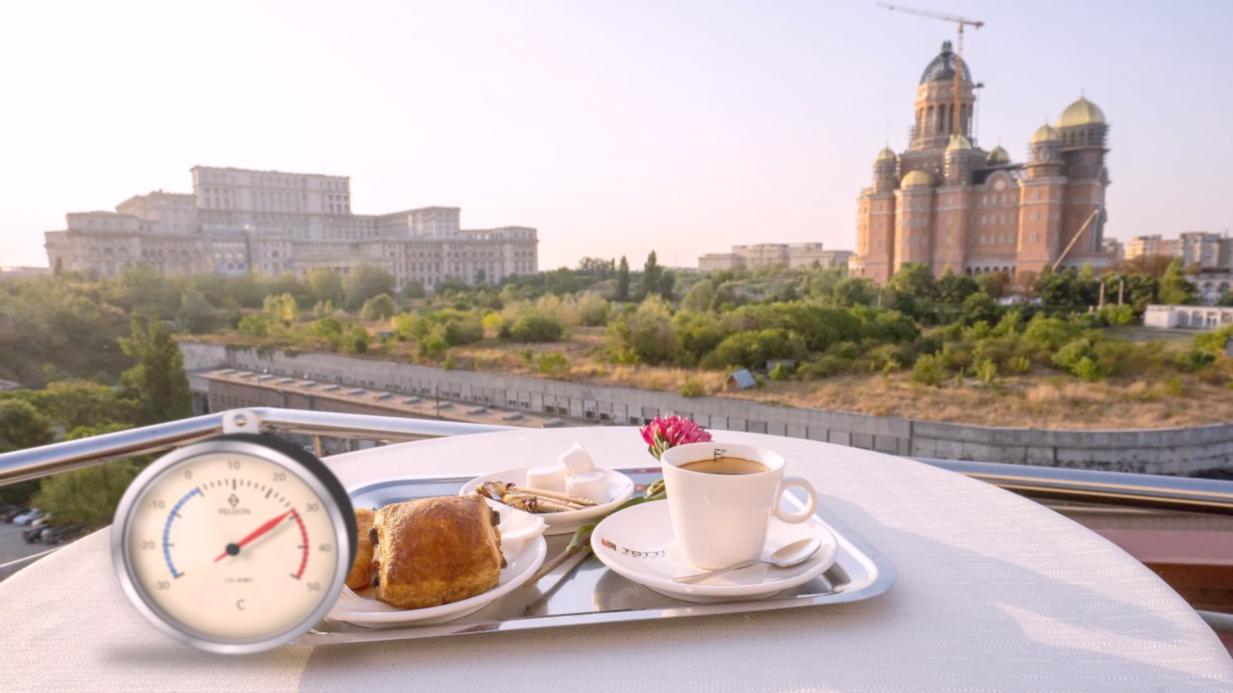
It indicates 28 °C
